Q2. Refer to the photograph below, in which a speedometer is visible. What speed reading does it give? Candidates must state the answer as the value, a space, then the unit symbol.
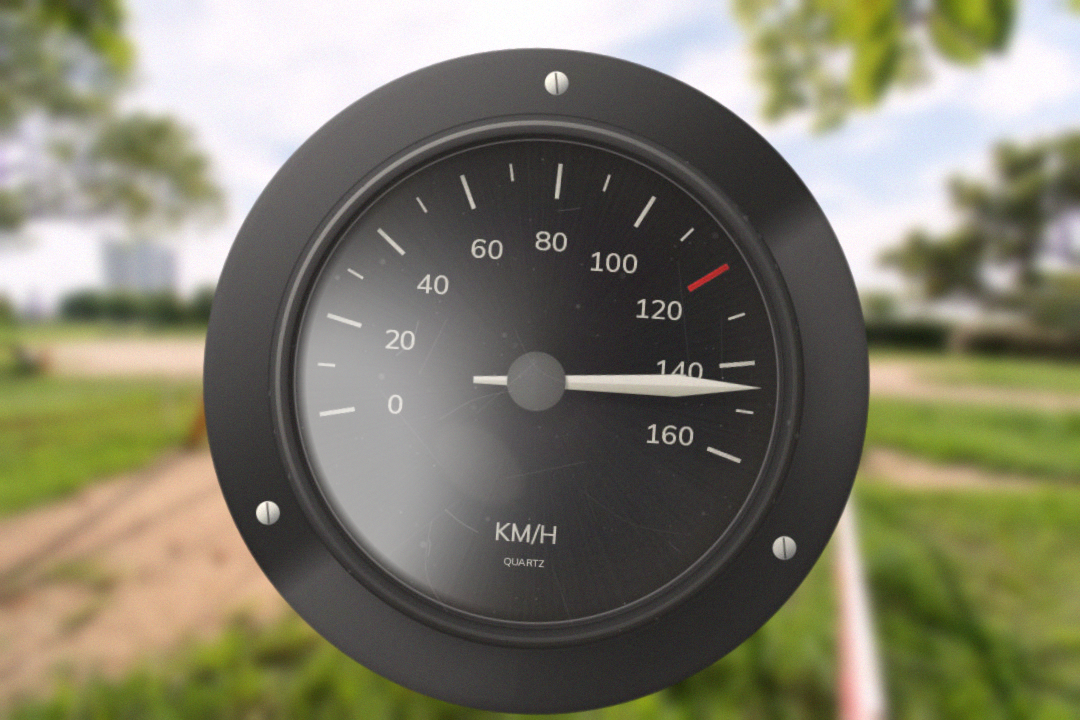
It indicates 145 km/h
